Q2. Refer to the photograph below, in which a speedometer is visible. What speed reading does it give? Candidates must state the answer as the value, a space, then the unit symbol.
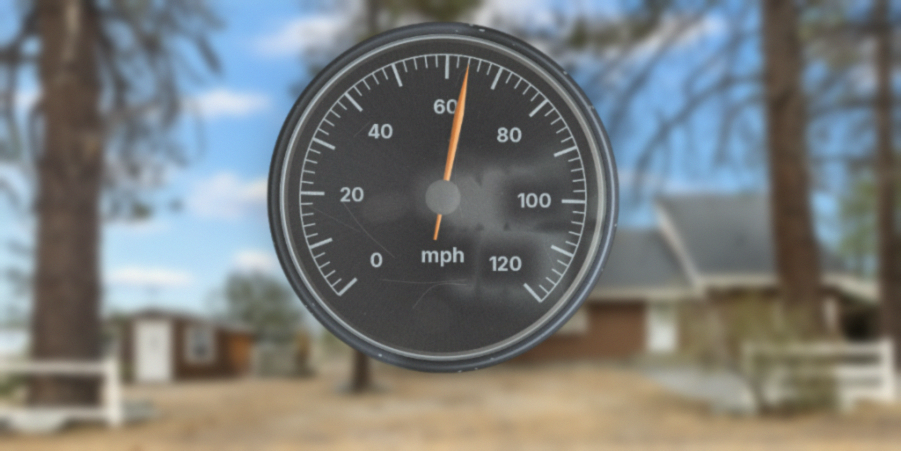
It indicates 64 mph
